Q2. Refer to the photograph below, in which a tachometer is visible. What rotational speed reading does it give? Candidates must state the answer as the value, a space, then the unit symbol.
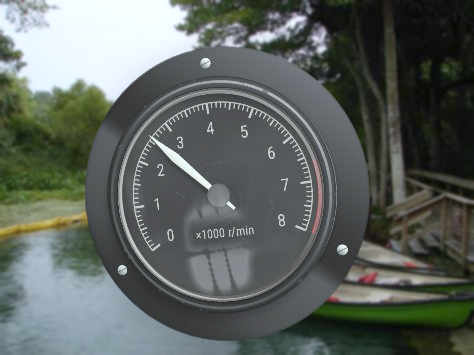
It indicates 2600 rpm
